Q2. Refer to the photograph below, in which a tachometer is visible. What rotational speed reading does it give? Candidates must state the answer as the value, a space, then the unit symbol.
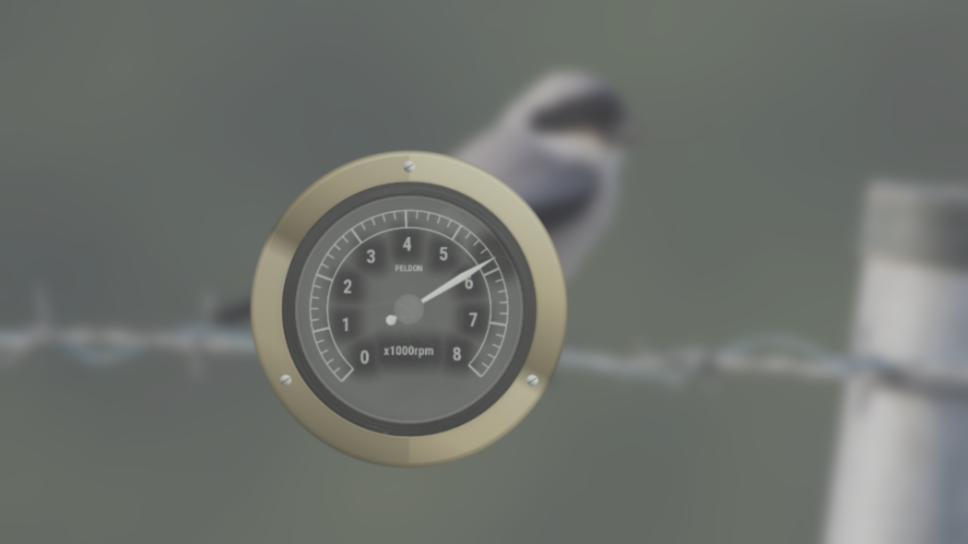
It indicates 5800 rpm
